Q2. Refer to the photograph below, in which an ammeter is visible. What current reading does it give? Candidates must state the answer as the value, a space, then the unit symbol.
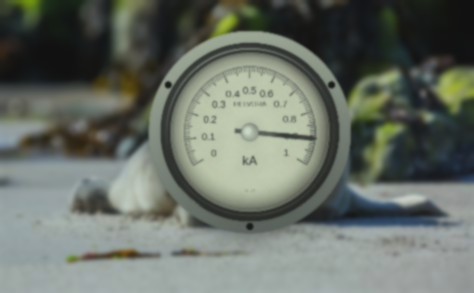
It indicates 0.9 kA
